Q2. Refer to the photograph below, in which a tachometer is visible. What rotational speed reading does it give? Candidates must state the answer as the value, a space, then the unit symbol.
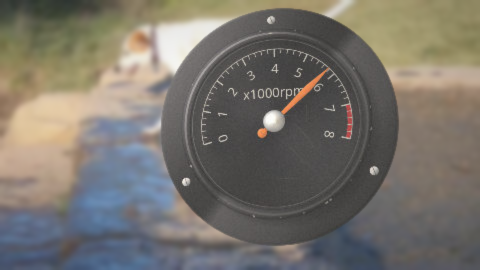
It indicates 5800 rpm
